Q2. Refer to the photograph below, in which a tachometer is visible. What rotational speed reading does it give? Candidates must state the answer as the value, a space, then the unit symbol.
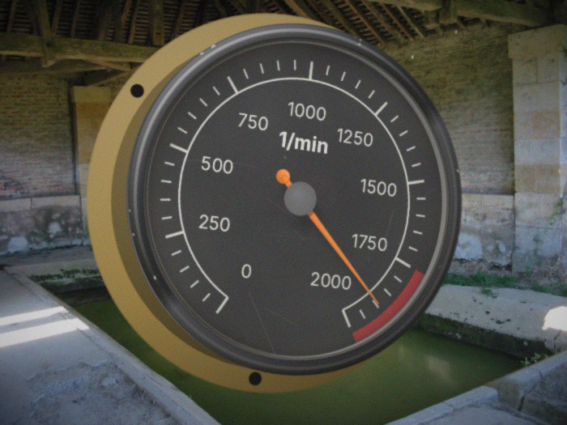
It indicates 1900 rpm
